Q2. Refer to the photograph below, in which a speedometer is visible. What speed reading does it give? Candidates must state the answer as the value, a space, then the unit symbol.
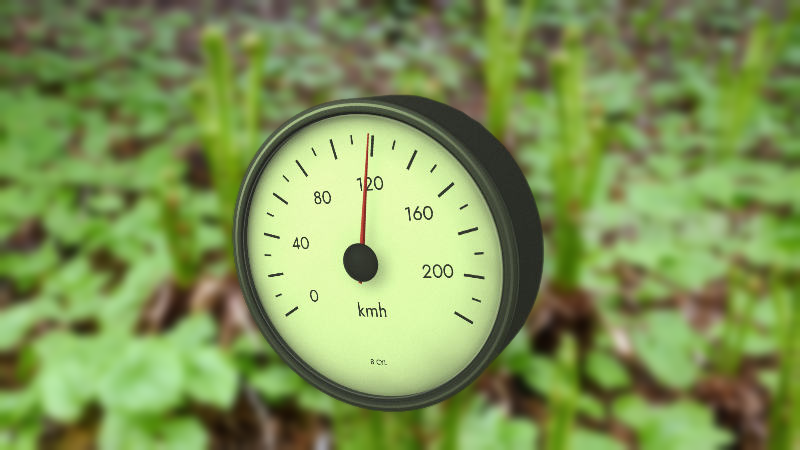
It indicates 120 km/h
